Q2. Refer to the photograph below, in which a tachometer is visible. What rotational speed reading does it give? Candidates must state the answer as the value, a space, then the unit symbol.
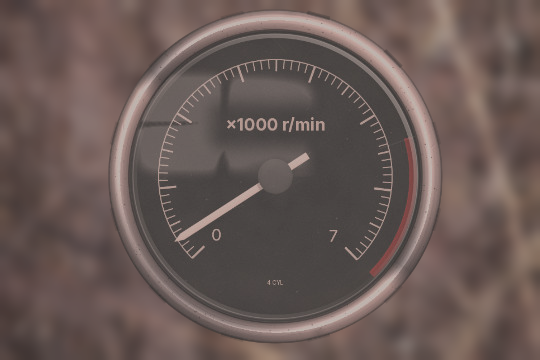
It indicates 300 rpm
